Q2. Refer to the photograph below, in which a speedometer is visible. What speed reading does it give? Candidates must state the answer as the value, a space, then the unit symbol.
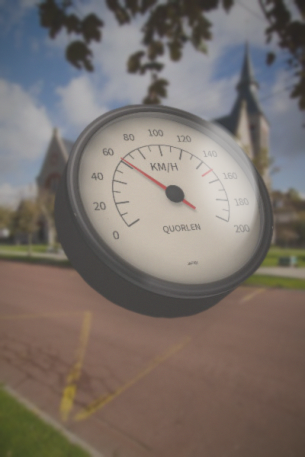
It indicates 60 km/h
